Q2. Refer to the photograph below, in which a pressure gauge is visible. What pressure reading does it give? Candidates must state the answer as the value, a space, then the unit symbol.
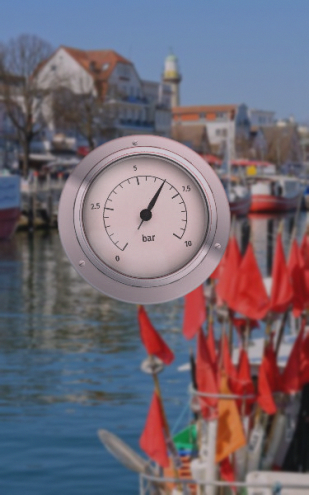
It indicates 6.5 bar
